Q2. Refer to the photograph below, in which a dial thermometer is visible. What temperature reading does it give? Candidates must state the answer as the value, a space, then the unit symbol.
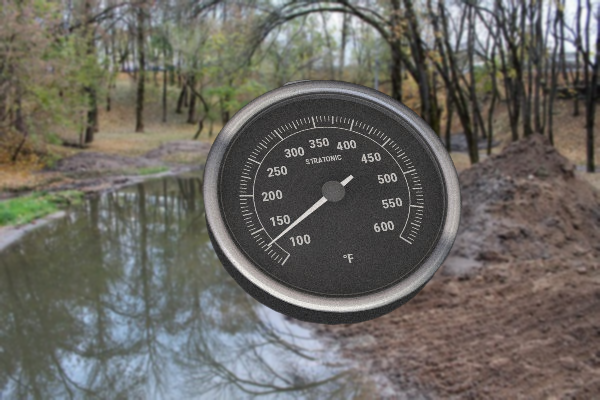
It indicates 125 °F
